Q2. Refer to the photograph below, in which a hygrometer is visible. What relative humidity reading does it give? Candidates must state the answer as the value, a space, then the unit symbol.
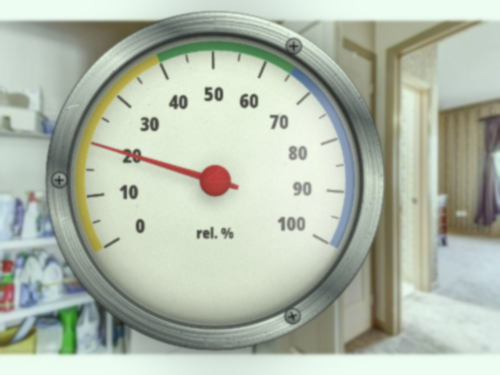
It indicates 20 %
